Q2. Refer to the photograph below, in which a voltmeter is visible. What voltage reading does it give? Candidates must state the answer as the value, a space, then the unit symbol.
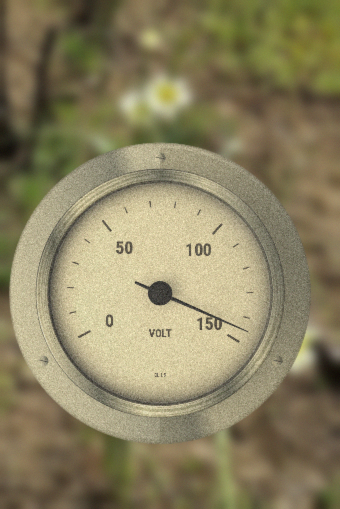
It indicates 145 V
